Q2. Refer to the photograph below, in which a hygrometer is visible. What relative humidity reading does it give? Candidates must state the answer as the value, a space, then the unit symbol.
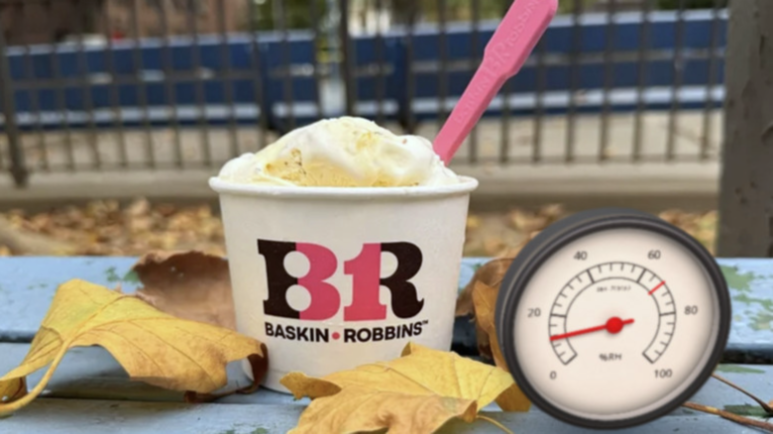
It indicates 12 %
